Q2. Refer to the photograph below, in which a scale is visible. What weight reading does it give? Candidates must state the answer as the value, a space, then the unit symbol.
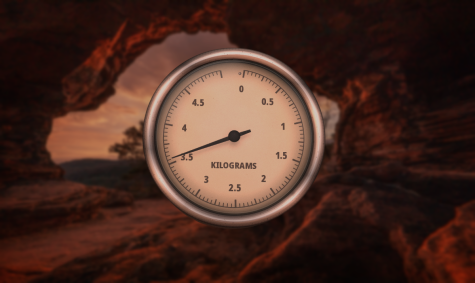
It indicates 3.55 kg
